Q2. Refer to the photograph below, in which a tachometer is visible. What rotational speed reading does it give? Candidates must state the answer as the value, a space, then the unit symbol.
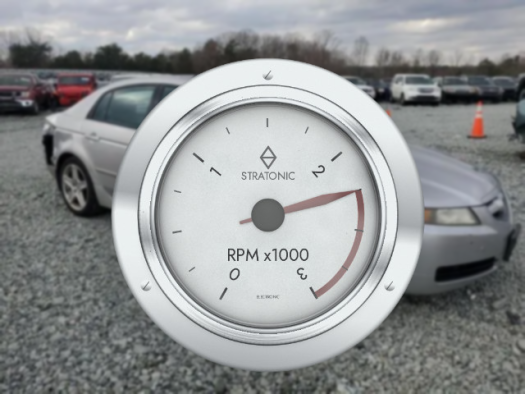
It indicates 2250 rpm
